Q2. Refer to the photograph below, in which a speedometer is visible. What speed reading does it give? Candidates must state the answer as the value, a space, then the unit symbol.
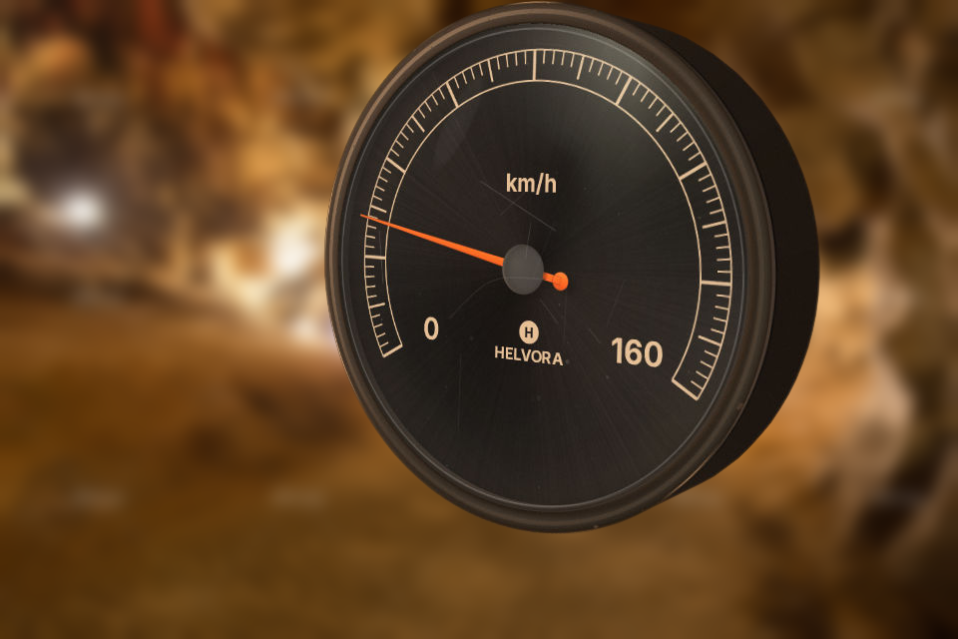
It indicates 28 km/h
